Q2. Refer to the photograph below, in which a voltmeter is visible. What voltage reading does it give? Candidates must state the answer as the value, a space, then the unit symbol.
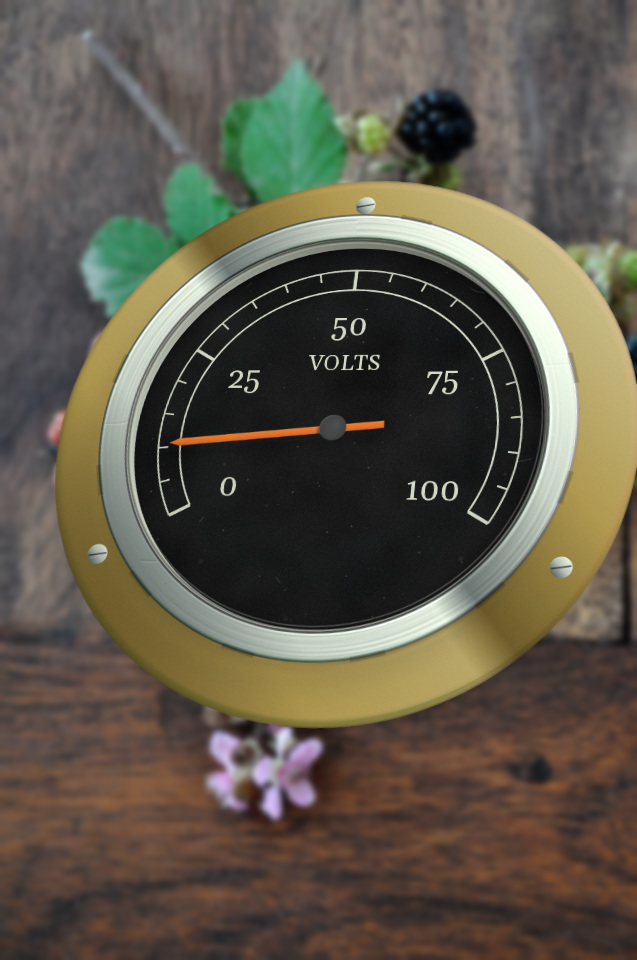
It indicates 10 V
